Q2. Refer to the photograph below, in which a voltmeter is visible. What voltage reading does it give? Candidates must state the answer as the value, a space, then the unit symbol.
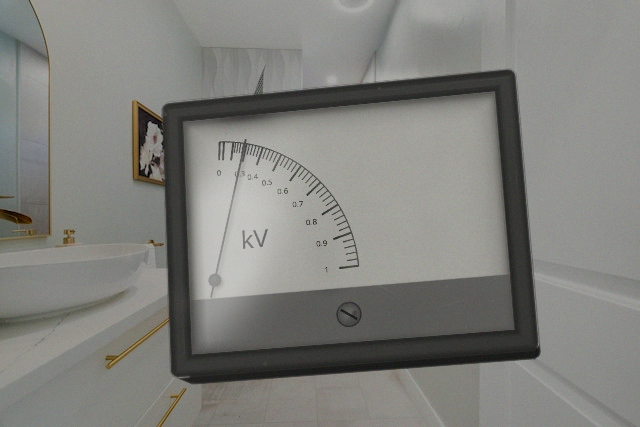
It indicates 0.3 kV
